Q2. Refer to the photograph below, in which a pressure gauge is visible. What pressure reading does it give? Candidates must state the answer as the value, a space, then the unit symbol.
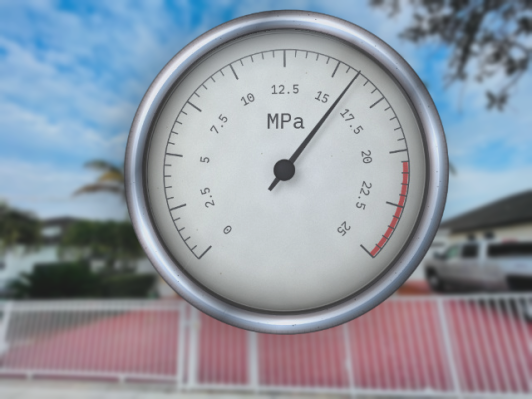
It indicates 16 MPa
